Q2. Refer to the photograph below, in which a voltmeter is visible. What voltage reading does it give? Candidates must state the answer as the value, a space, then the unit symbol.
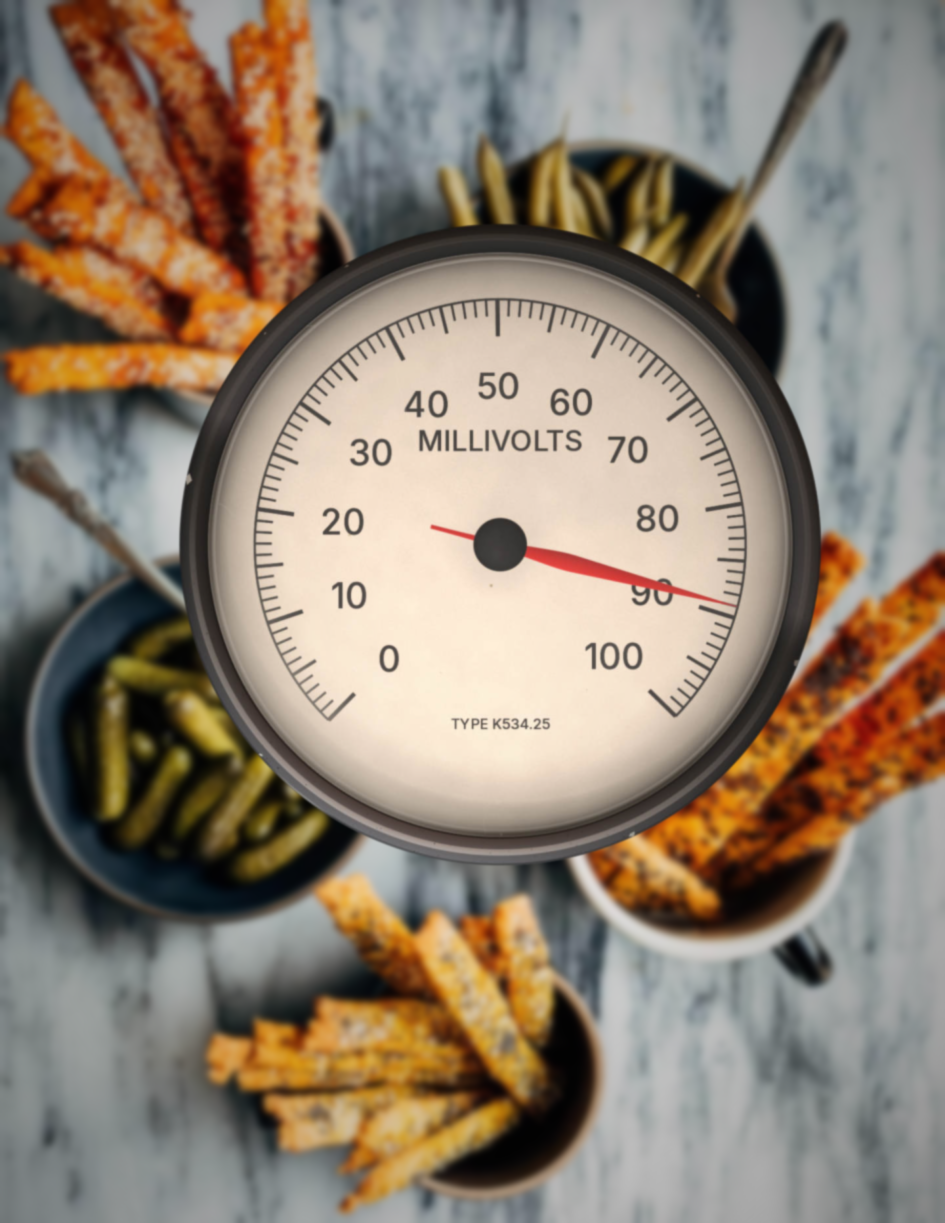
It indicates 89 mV
